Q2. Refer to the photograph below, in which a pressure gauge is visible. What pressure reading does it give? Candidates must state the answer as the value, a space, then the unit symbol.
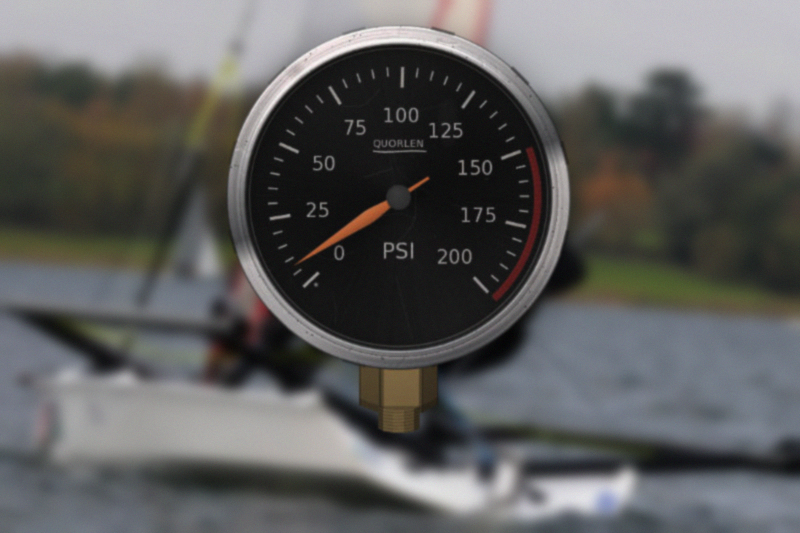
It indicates 7.5 psi
